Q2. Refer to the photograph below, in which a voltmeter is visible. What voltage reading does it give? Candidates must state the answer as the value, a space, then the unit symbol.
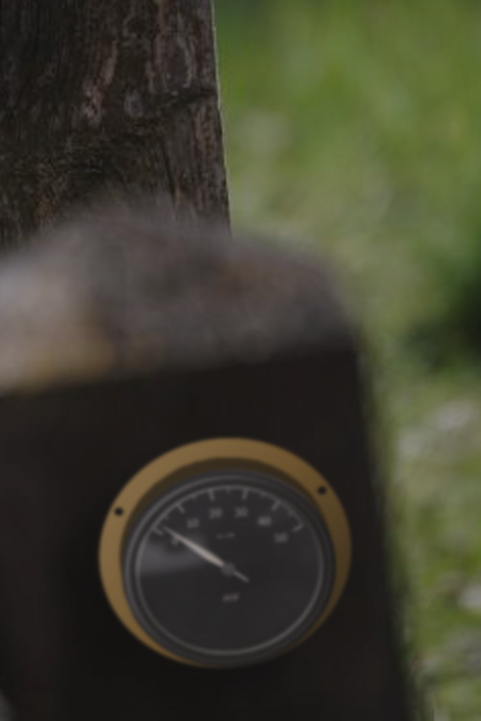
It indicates 2.5 mV
